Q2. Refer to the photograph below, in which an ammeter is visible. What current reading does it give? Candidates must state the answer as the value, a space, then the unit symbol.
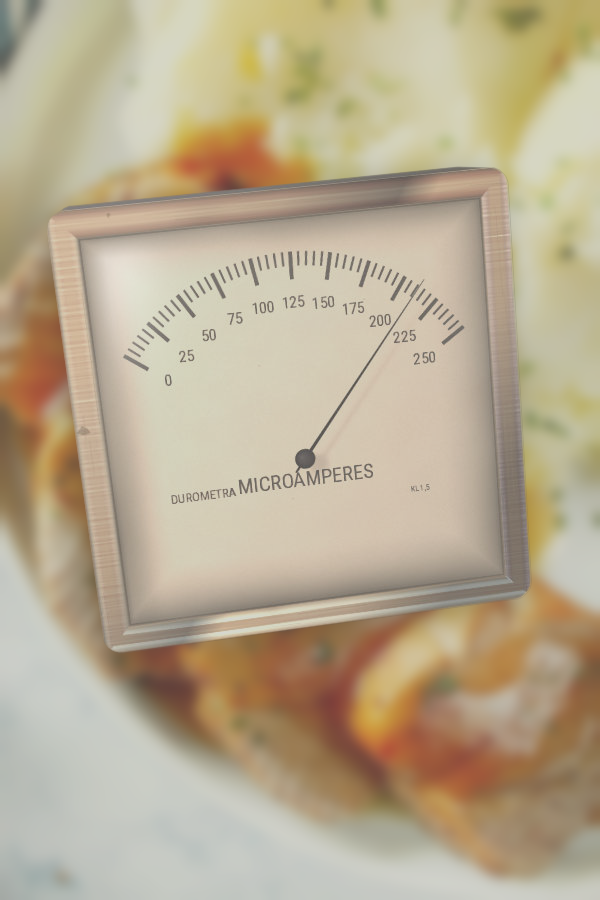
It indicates 210 µA
